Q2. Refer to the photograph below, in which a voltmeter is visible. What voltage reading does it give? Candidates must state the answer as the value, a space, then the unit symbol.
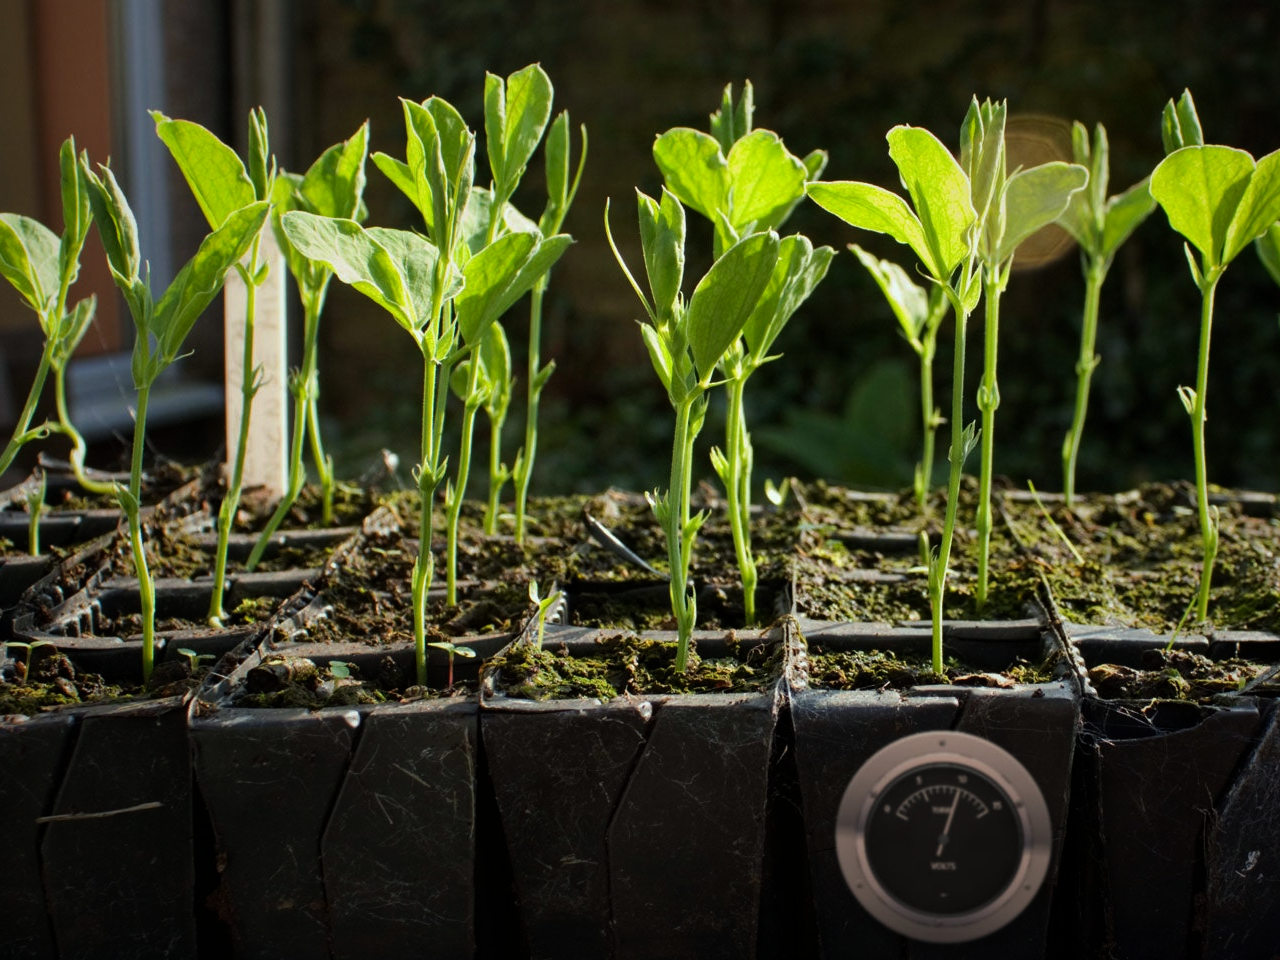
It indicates 10 V
